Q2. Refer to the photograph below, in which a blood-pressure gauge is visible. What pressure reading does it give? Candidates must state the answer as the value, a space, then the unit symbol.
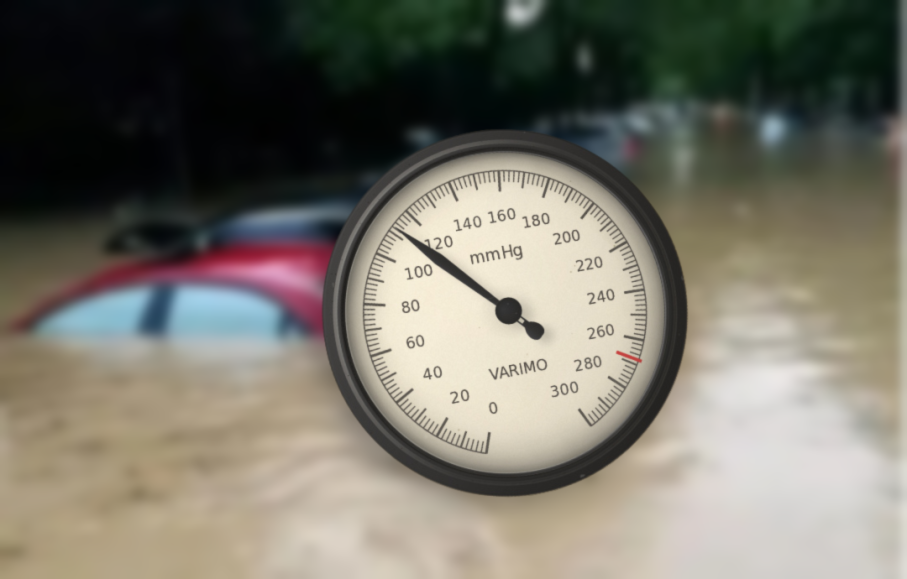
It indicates 112 mmHg
